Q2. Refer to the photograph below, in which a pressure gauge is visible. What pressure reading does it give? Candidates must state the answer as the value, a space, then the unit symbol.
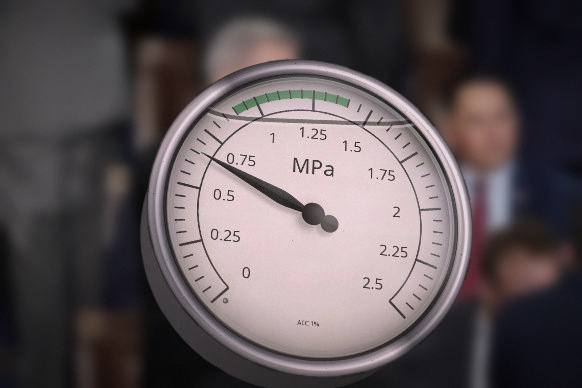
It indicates 0.65 MPa
